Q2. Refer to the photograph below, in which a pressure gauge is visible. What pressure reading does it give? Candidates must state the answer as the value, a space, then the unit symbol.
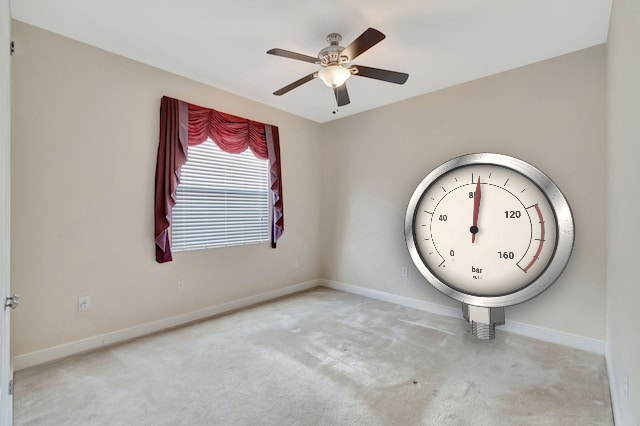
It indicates 85 bar
